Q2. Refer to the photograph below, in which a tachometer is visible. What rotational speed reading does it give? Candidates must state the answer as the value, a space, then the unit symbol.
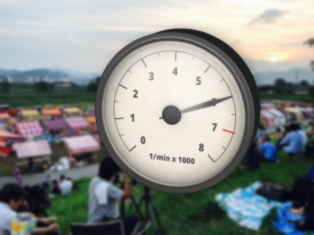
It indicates 6000 rpm
